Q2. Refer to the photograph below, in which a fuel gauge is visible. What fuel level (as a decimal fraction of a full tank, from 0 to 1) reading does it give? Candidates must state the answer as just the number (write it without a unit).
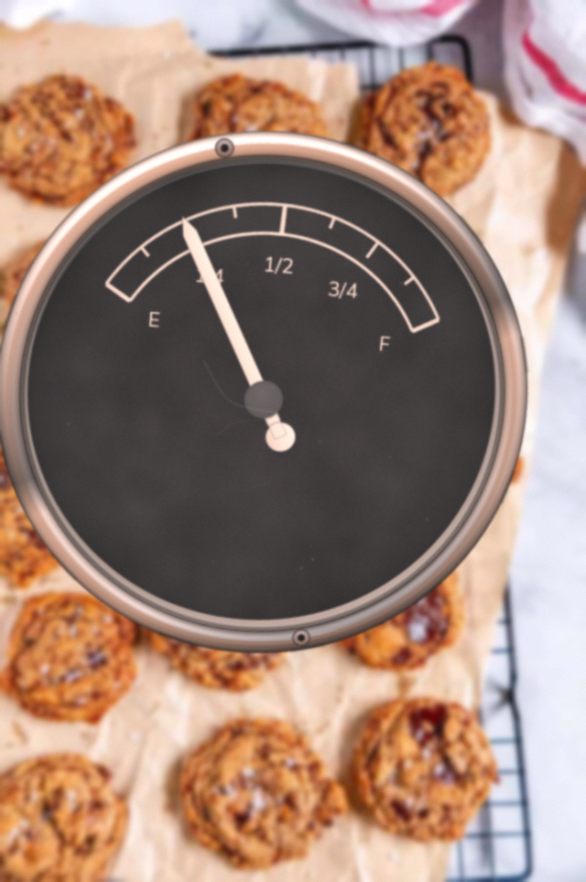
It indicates 0.25
